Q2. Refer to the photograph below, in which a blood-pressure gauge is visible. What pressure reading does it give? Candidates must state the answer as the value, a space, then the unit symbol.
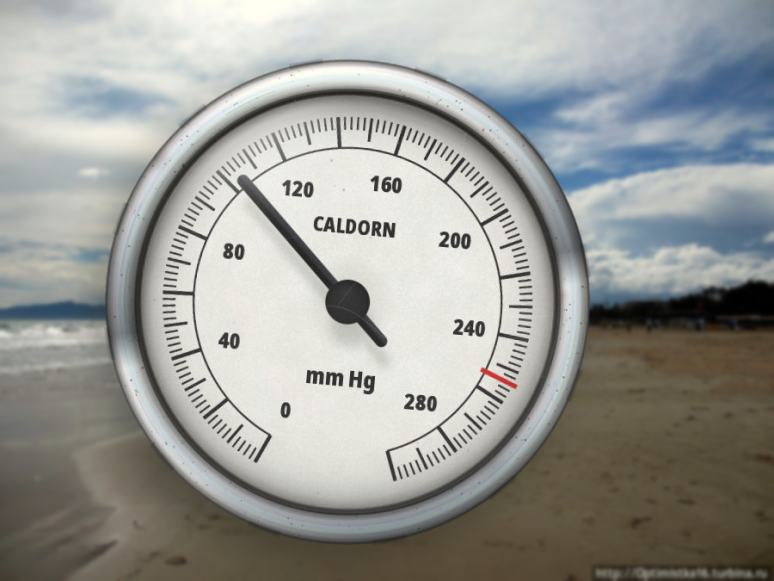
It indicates 104 mmHg
